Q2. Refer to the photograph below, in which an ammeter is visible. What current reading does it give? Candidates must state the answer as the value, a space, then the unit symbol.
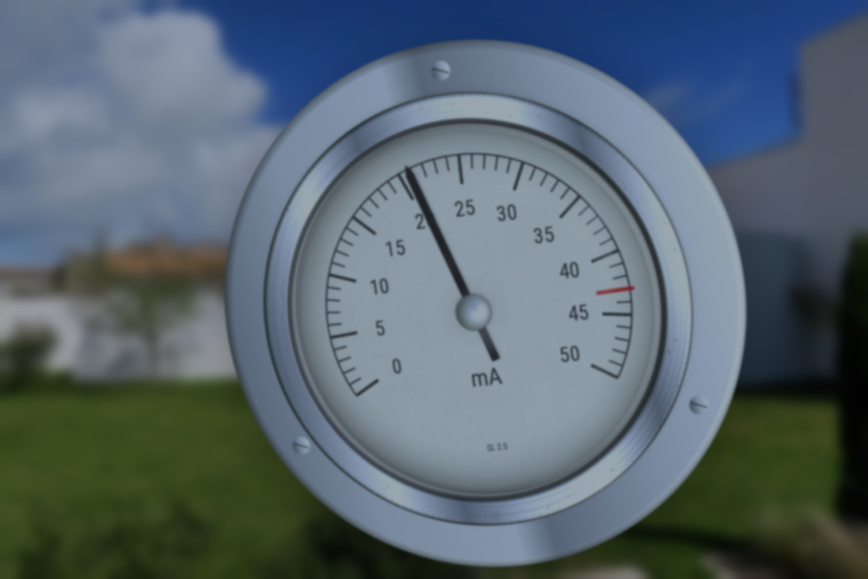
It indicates 21 mA
